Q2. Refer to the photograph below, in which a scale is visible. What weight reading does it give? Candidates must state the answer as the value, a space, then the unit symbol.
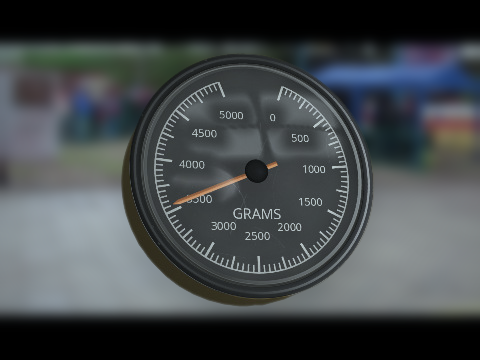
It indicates 3550 g
